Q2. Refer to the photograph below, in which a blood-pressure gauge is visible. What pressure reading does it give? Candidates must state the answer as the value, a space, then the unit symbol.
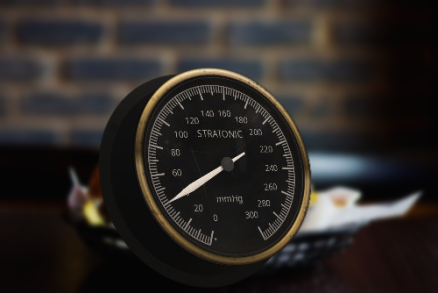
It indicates 40 mmHg
